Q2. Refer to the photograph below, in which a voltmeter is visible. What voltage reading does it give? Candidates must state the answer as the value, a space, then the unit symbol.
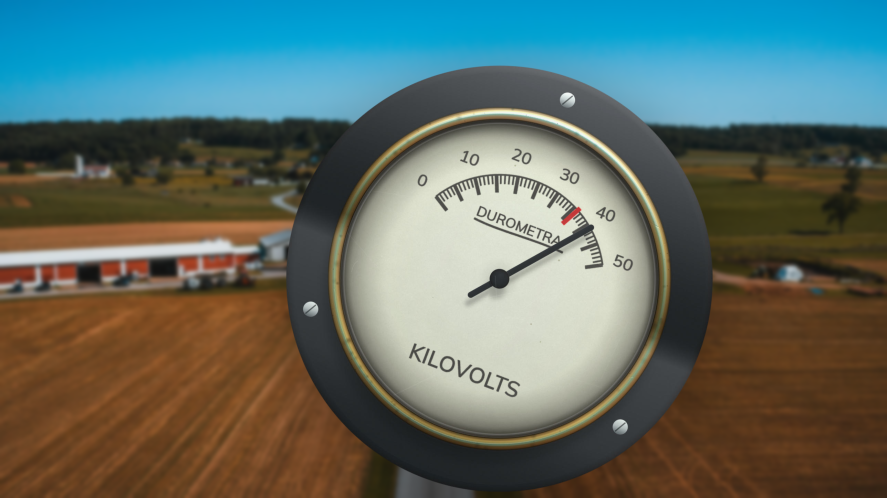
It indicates 41 kV
